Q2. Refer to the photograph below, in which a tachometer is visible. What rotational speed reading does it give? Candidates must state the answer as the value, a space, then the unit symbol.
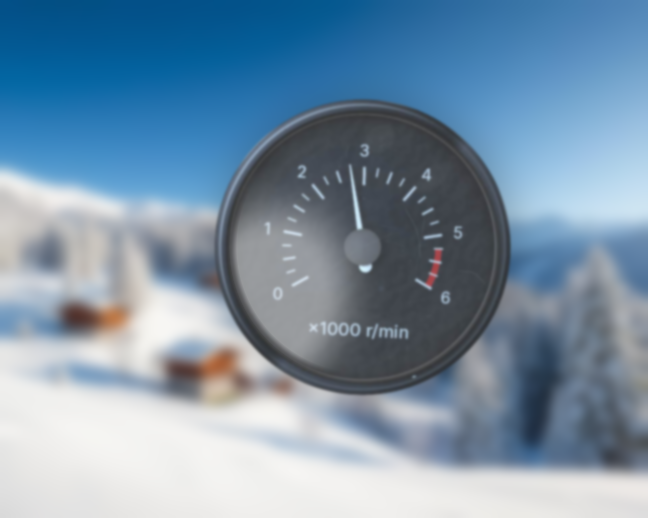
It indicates 2750 rpm
